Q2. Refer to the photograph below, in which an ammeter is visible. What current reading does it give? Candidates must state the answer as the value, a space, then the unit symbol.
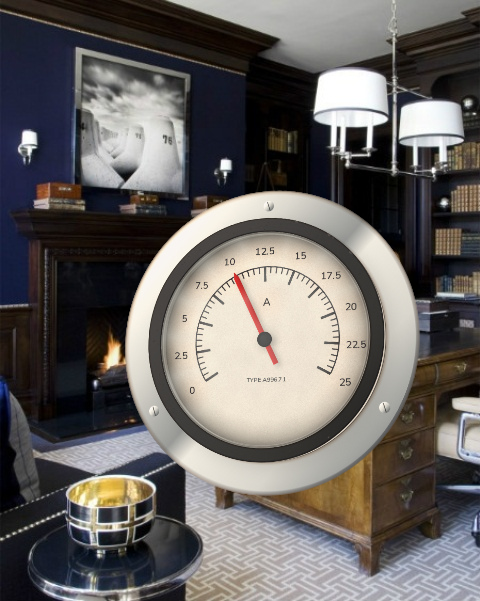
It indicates 10 A
